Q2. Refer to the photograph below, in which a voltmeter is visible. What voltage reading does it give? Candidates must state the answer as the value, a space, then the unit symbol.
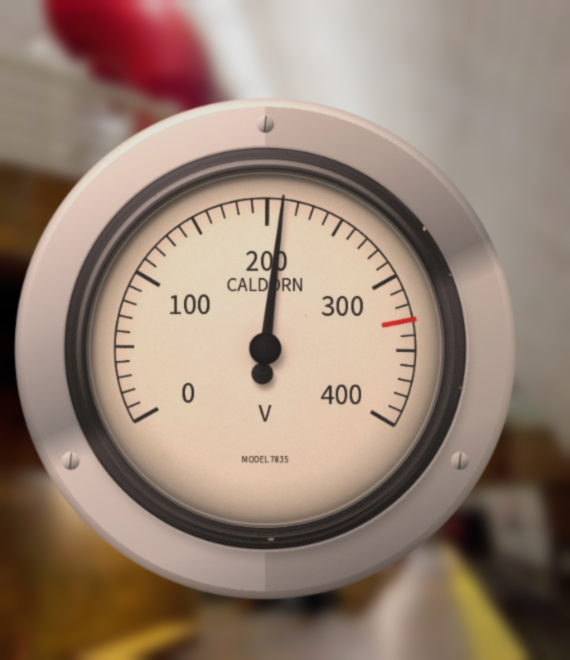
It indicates 210 V
